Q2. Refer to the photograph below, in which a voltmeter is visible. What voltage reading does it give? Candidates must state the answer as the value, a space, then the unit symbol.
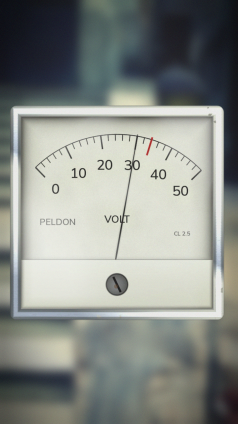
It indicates 30 V
